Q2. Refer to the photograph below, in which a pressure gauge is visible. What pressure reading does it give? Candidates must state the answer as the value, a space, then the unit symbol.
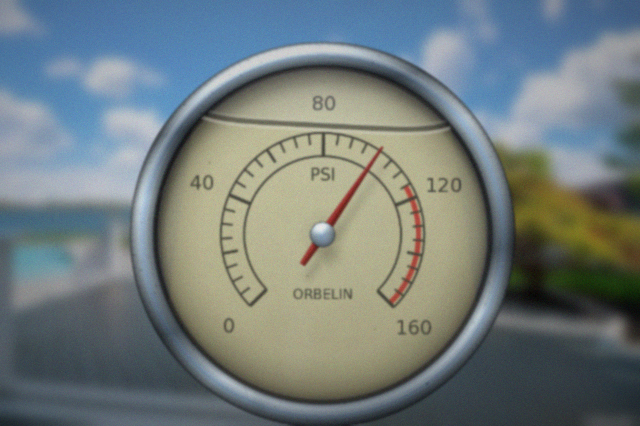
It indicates 100 psi
